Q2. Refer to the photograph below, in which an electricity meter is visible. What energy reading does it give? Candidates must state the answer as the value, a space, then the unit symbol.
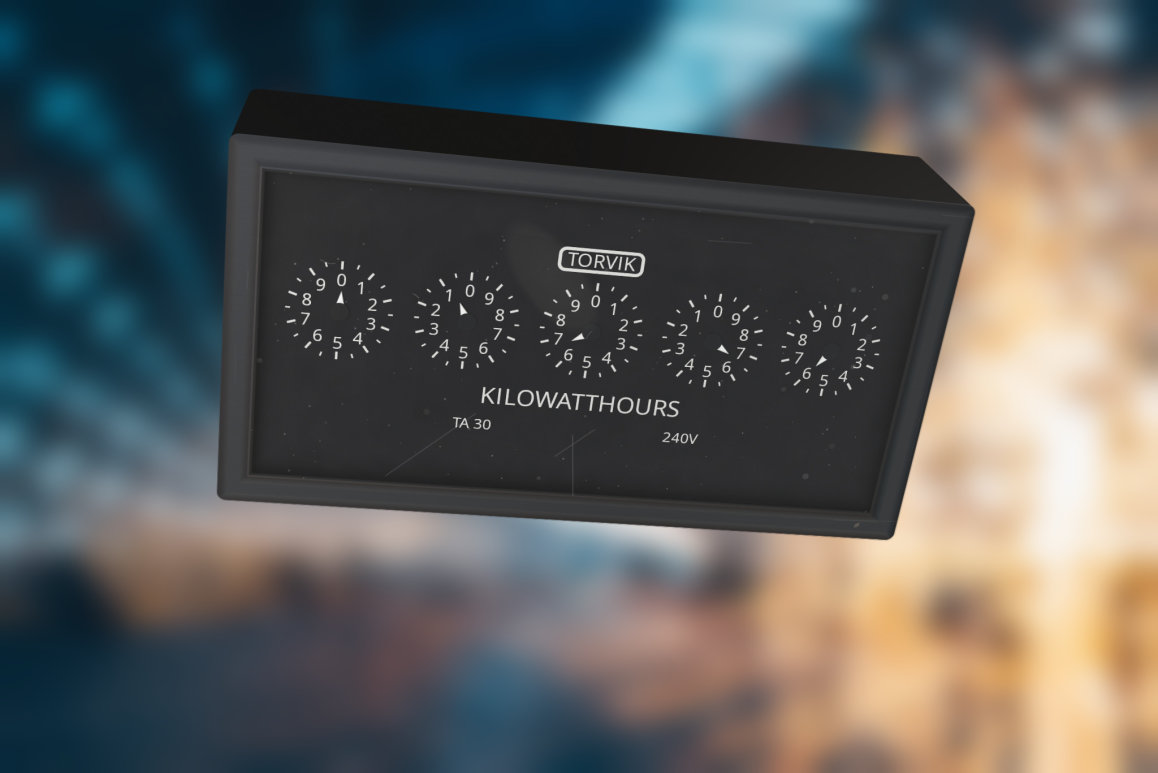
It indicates 666 kWh
